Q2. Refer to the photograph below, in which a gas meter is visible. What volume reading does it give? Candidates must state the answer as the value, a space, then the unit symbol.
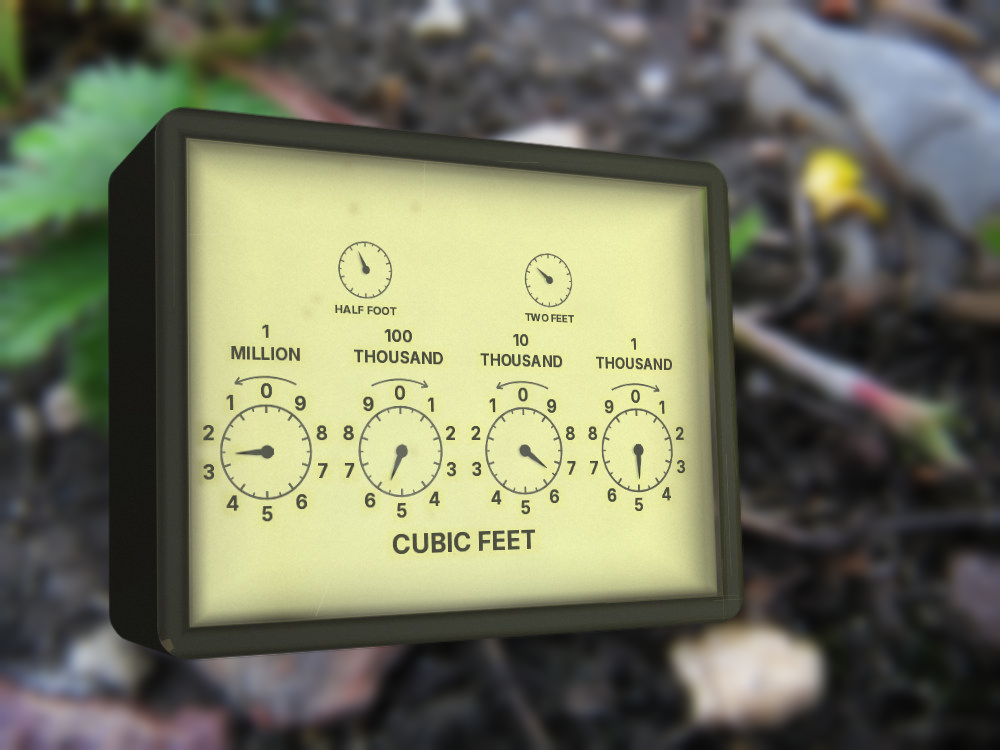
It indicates 256500 ft³
